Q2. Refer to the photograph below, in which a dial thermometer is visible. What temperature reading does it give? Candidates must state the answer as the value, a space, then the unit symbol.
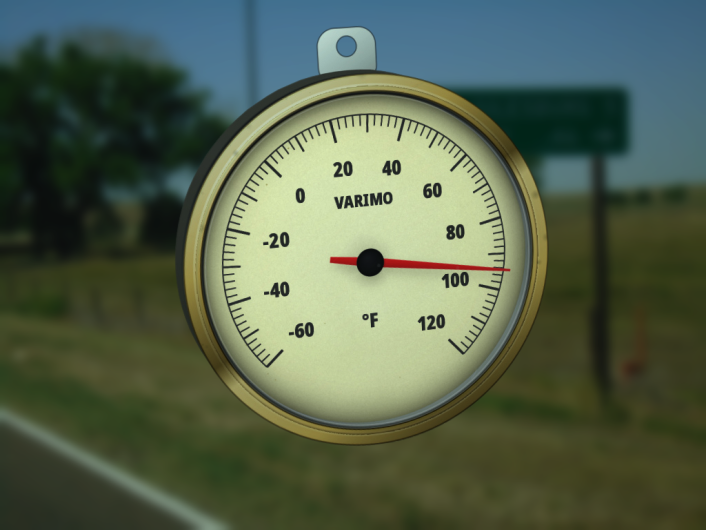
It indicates 94 °F
